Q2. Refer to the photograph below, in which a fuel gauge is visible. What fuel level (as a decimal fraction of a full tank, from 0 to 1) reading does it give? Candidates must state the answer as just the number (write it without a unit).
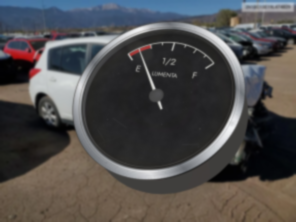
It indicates 0.125
